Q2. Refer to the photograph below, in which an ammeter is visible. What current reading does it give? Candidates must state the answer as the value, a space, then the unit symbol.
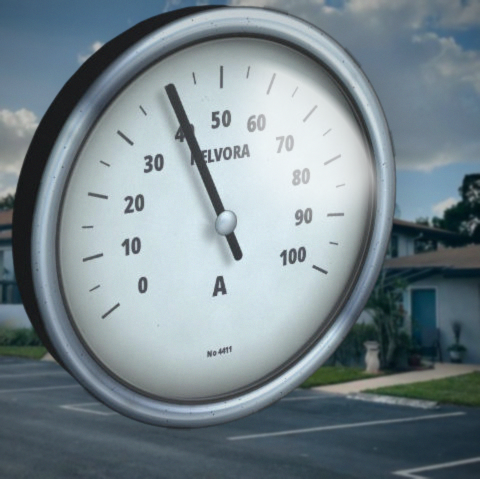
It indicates 40 A
